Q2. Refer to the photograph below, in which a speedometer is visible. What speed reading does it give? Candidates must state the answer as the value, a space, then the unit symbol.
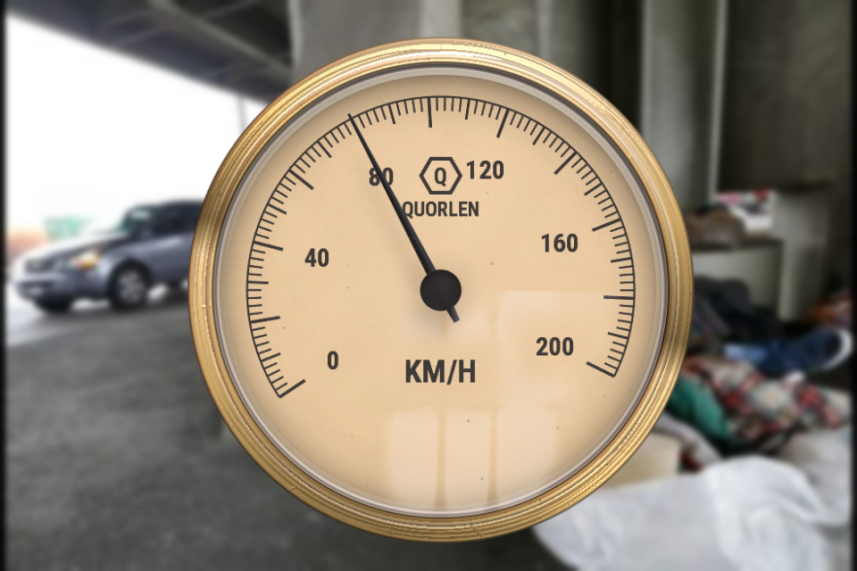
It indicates 80 km/h
